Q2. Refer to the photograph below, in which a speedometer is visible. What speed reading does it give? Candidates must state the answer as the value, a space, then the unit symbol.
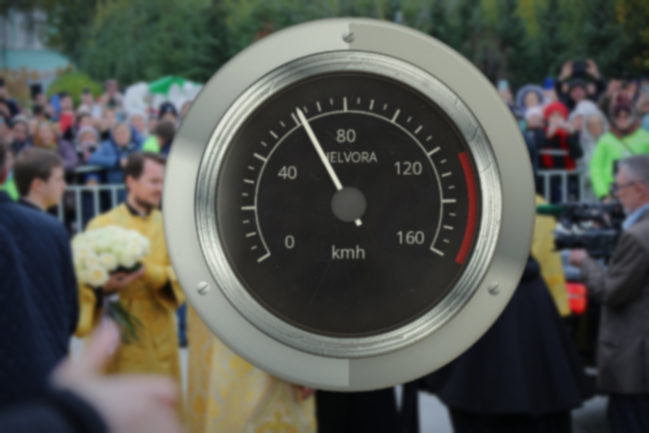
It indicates 62.5 km/h
